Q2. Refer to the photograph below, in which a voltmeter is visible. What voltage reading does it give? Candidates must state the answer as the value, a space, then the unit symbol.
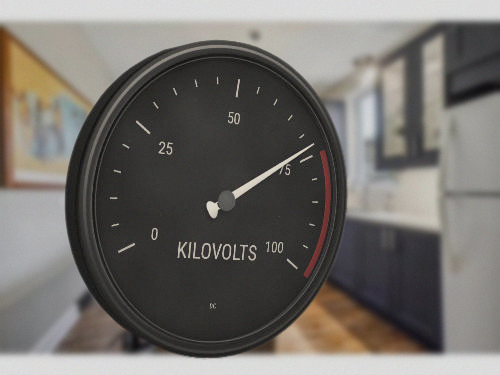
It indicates 72.5 kV
